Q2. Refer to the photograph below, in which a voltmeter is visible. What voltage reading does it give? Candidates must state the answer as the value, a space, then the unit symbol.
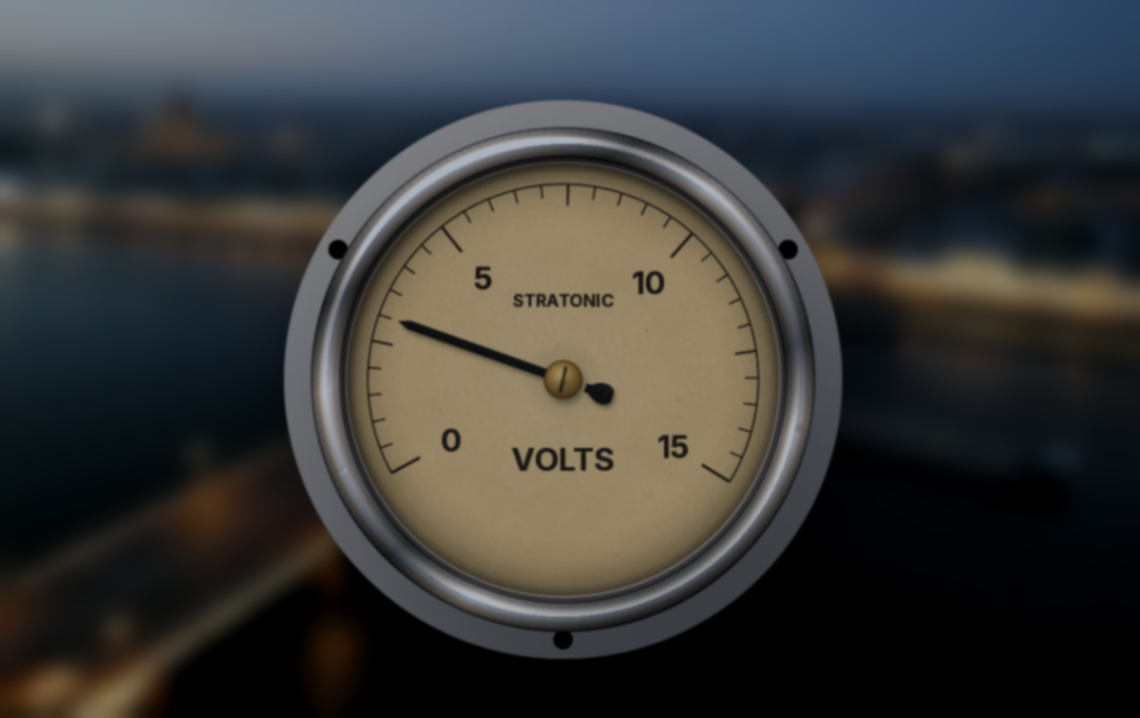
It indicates 3 V
